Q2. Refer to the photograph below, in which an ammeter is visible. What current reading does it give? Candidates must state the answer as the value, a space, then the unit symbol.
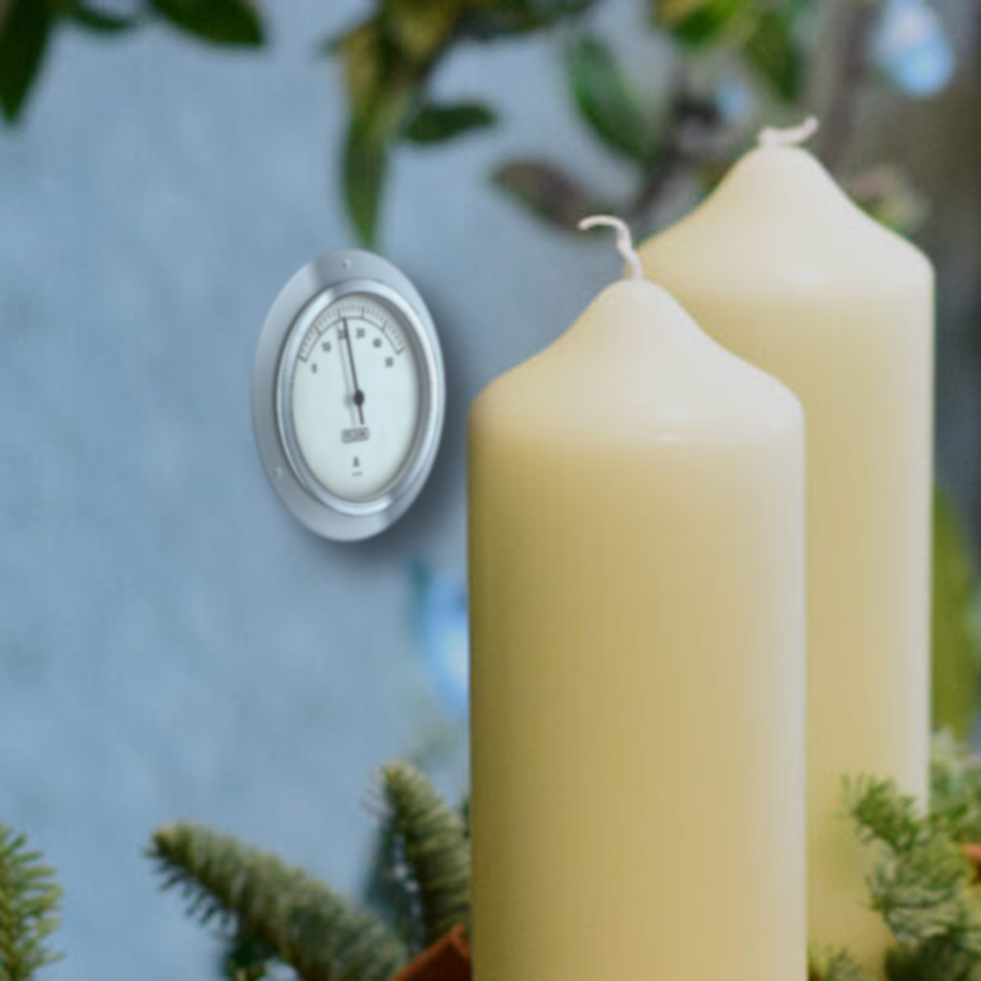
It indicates 20 A
